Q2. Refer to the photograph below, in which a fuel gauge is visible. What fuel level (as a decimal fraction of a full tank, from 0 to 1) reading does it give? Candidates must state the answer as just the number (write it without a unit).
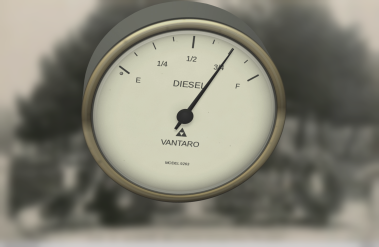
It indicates 0.75
